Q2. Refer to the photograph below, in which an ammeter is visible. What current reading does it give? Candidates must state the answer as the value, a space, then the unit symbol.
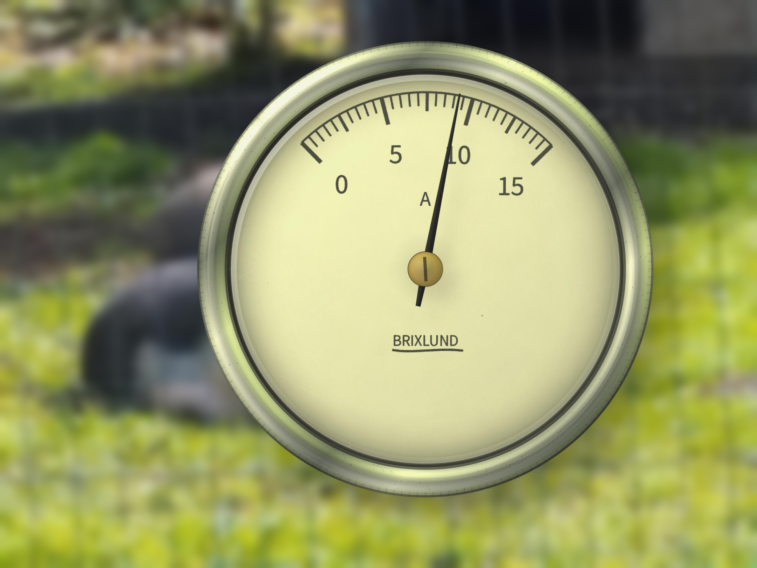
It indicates 9.25 A
